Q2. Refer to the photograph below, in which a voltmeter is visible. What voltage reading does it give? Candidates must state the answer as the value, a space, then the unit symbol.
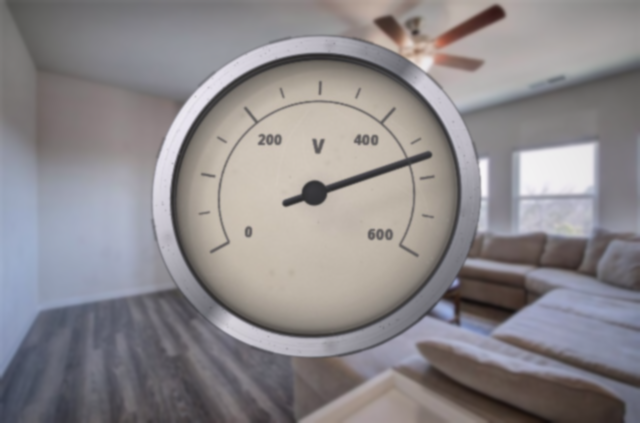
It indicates 475 V
